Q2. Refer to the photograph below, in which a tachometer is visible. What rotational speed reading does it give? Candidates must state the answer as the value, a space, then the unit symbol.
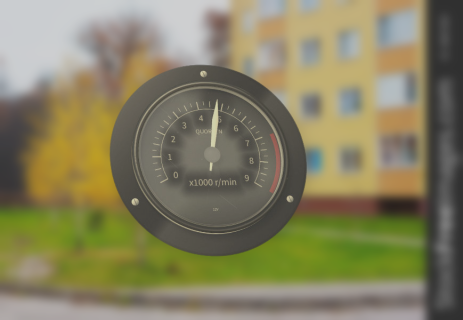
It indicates 4750 rpm
